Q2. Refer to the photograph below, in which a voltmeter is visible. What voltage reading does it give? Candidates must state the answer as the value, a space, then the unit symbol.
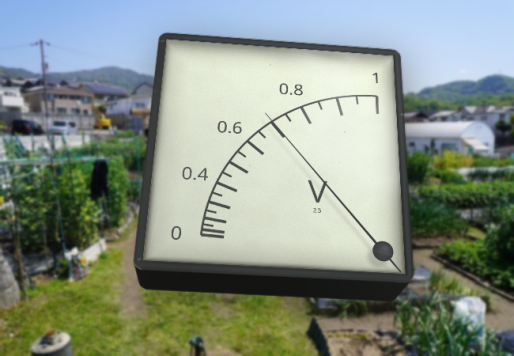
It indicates 0.7 V
